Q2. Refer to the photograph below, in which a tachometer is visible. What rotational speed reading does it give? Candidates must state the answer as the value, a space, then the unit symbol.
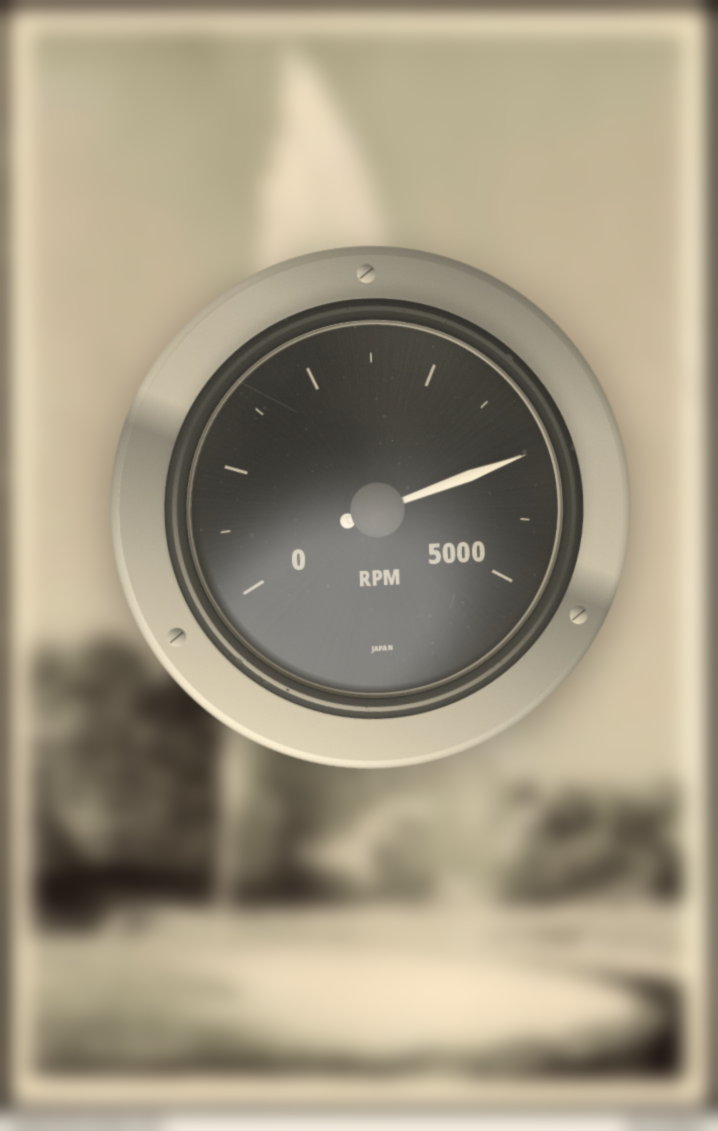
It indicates 4000 rpm
